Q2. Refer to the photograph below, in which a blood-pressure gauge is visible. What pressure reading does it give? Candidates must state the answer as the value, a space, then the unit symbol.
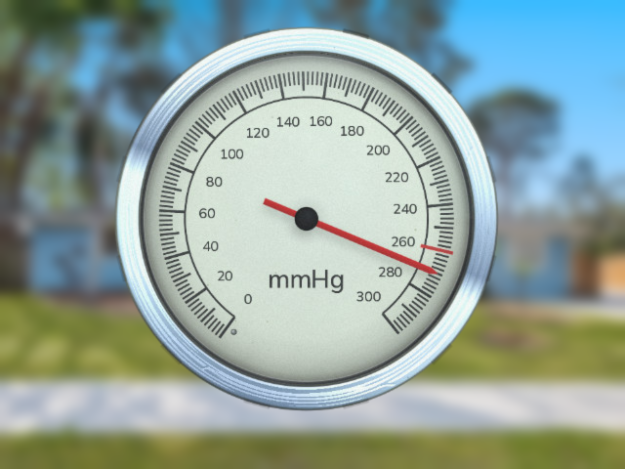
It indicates 270 mmHg
